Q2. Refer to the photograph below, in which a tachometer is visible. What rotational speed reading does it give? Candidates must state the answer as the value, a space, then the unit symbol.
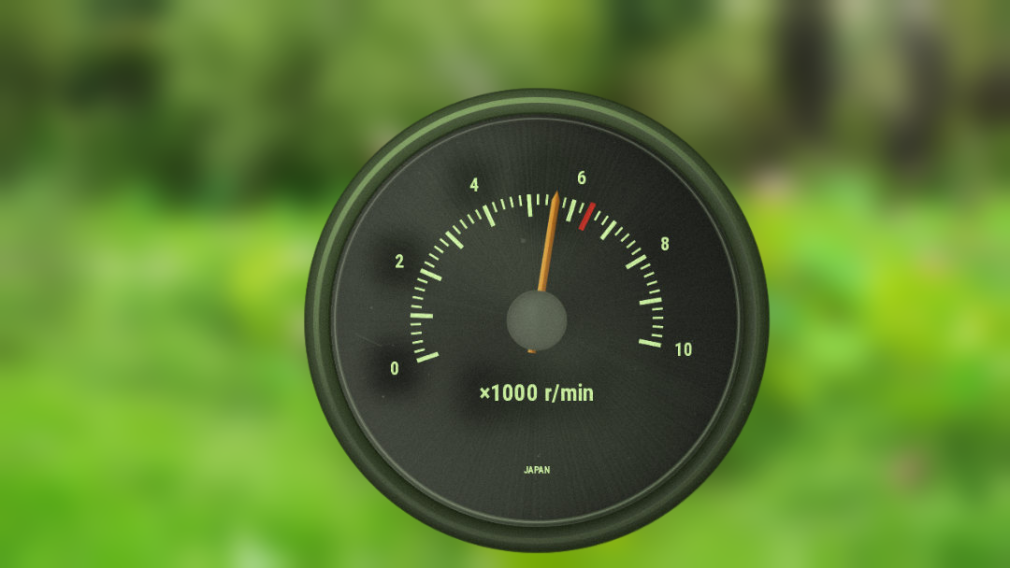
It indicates 5600 rpm
